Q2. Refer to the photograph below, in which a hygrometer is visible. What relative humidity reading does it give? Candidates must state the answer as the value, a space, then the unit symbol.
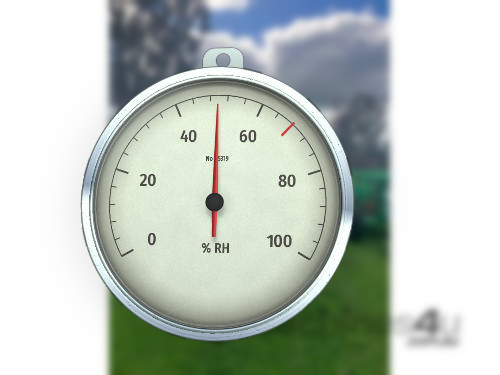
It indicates 50 %
